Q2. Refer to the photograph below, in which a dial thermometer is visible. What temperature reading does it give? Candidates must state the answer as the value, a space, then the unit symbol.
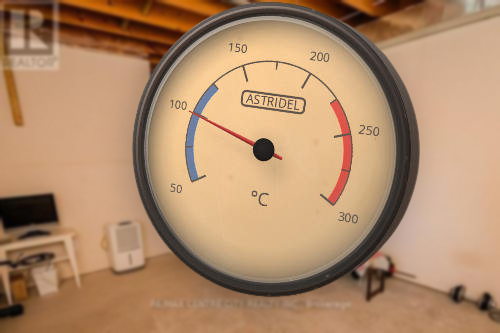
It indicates 100 °C
